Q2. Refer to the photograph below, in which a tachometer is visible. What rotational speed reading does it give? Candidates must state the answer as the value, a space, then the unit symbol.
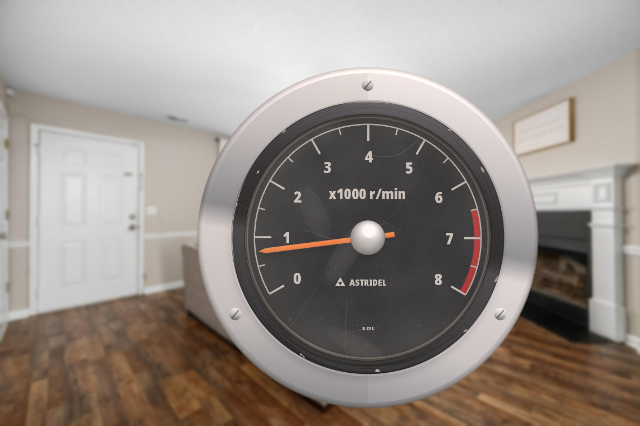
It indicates 750 rpm
